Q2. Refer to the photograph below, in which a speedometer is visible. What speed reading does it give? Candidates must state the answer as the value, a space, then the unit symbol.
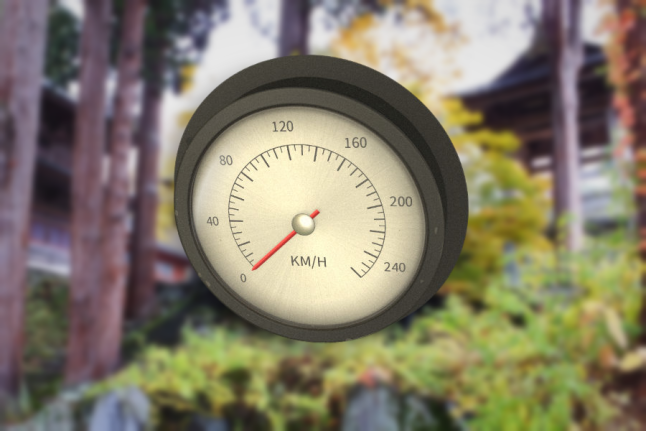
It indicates 0 km/h
